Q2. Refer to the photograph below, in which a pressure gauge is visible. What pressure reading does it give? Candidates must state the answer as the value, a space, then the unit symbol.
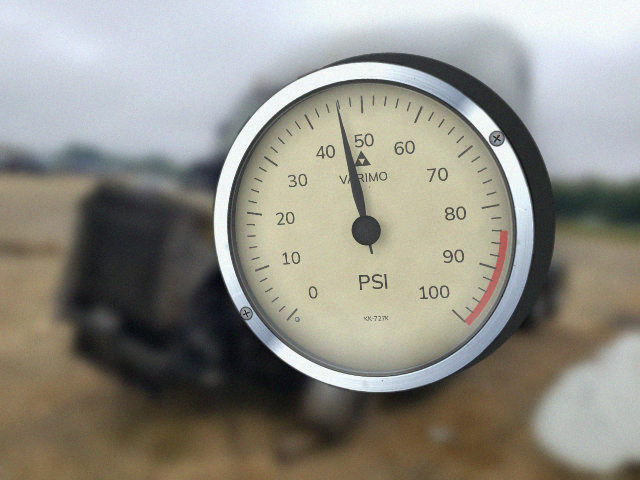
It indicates 46 psi
